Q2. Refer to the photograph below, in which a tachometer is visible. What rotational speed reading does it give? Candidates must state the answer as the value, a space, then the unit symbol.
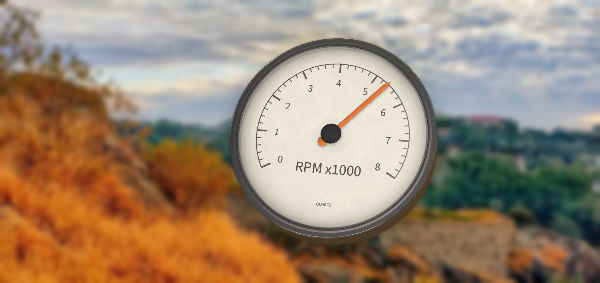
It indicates 5400 rpm
